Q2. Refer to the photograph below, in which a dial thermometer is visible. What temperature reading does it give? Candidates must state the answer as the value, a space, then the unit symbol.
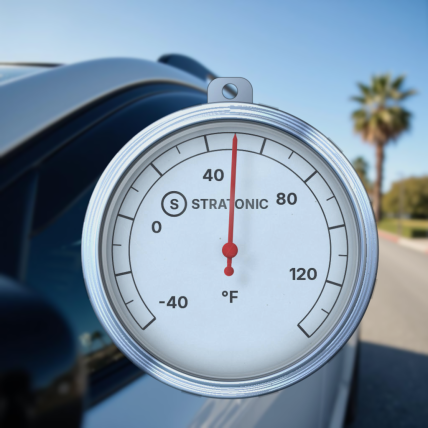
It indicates 50 °F
